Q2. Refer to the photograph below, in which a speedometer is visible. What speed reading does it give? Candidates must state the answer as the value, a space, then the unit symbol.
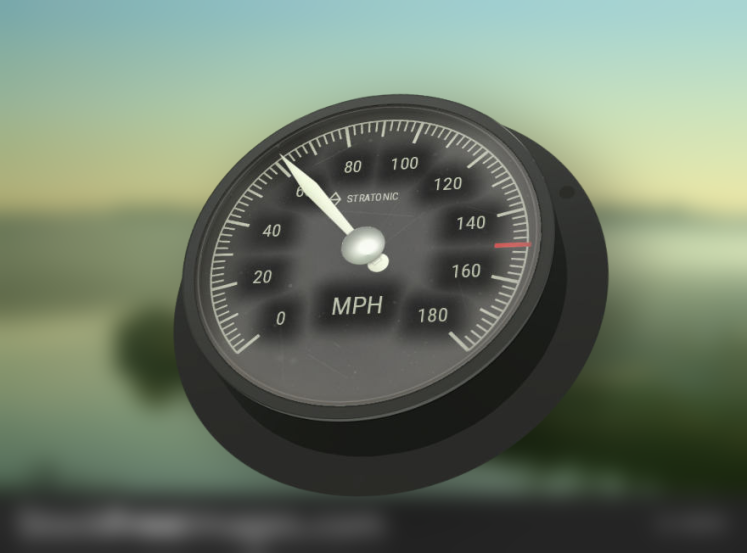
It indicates 62 mph
